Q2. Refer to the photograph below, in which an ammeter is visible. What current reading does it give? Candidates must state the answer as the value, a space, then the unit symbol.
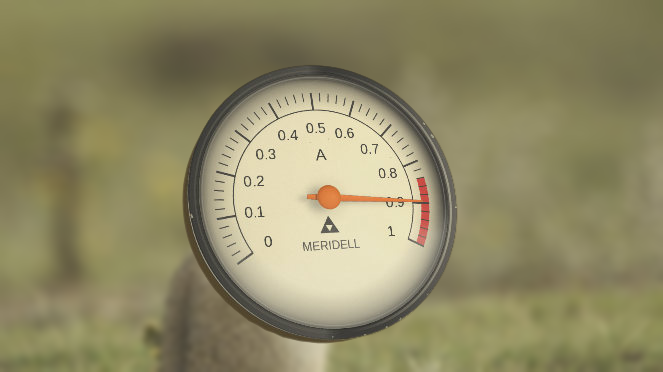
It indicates 0.9 A
